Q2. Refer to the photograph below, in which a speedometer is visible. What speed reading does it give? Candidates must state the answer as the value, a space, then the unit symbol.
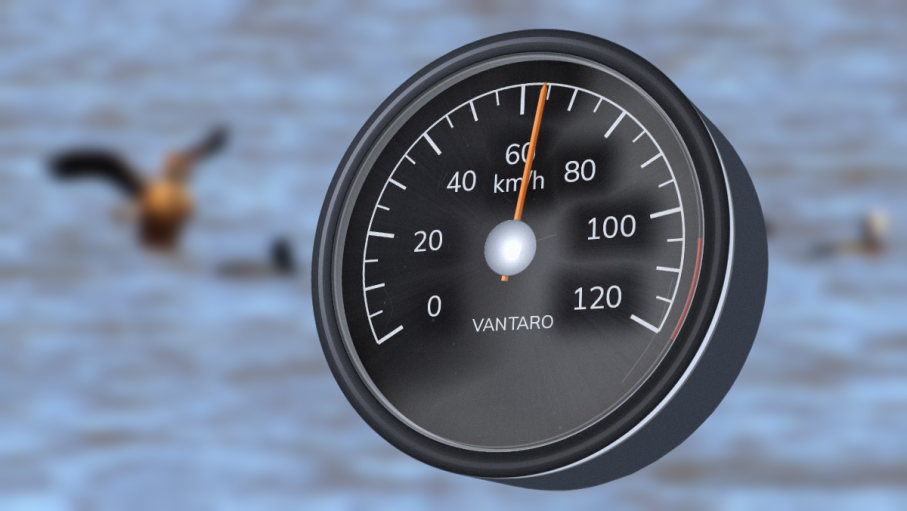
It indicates 65 km/h
